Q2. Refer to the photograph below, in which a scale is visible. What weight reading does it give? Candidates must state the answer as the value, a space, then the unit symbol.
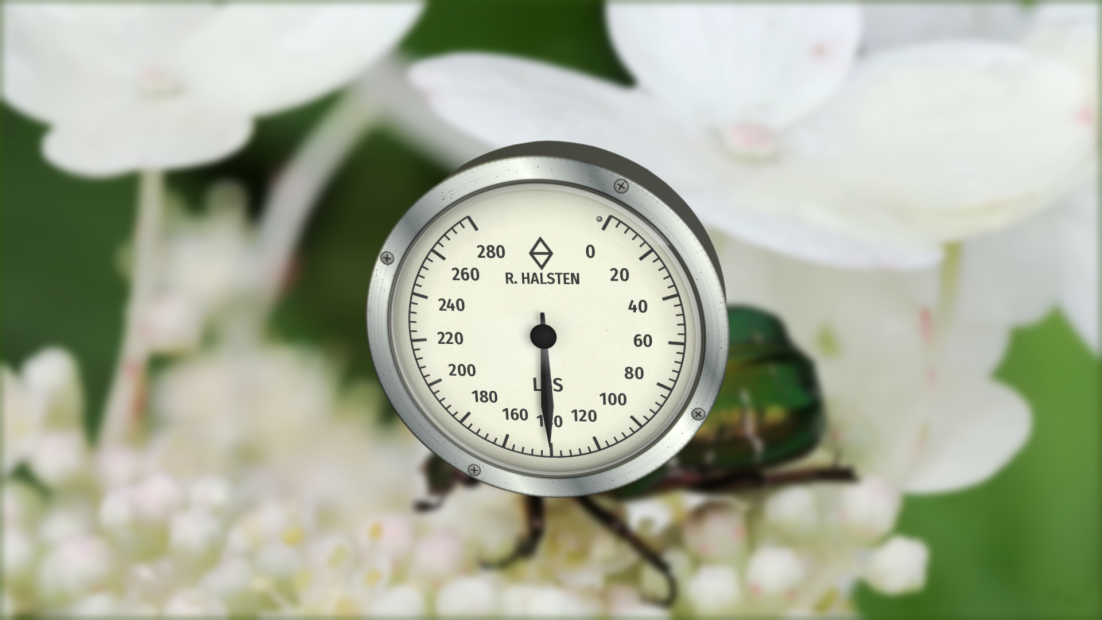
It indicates 140 lb
